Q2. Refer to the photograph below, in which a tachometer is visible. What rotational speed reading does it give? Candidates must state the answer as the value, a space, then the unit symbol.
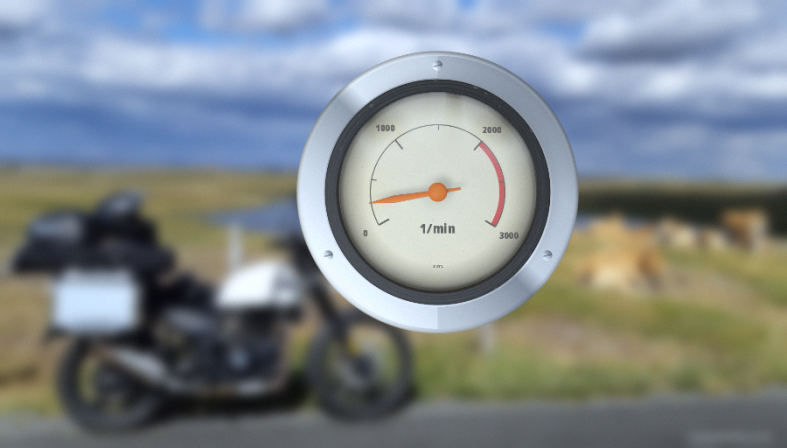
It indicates 250 rpm
